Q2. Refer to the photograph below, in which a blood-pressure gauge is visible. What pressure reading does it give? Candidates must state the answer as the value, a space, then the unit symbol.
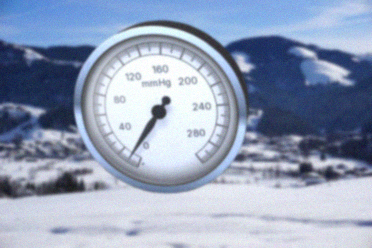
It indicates 10 mmHg
